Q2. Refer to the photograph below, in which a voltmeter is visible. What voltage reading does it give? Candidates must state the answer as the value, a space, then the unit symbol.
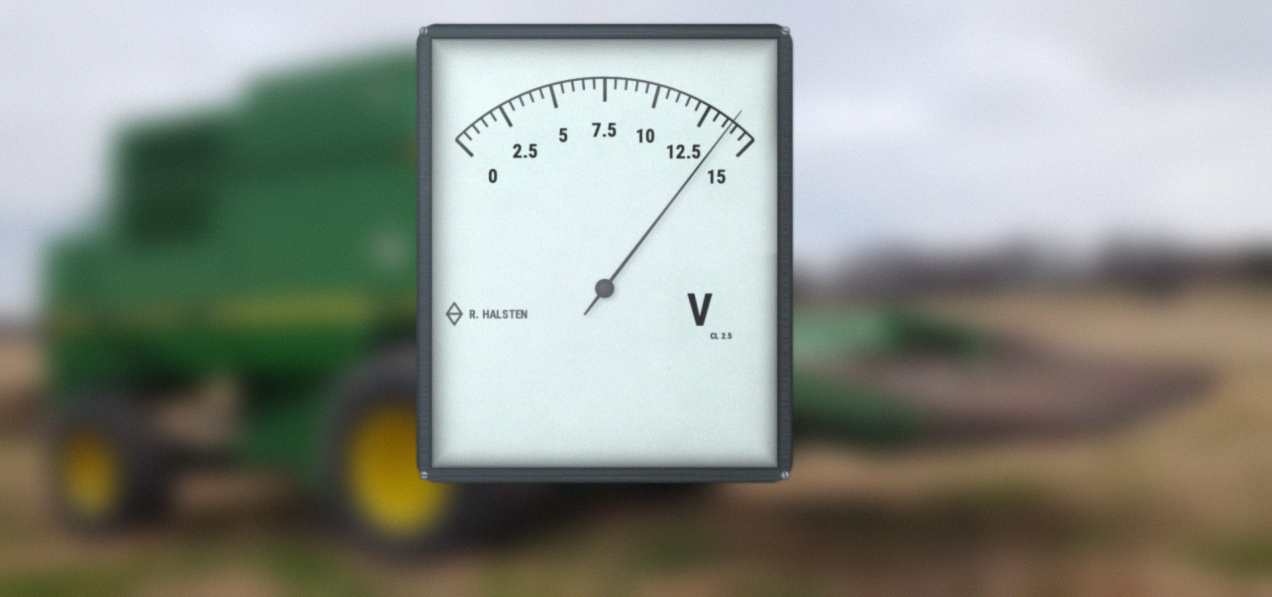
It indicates 13.75 V
